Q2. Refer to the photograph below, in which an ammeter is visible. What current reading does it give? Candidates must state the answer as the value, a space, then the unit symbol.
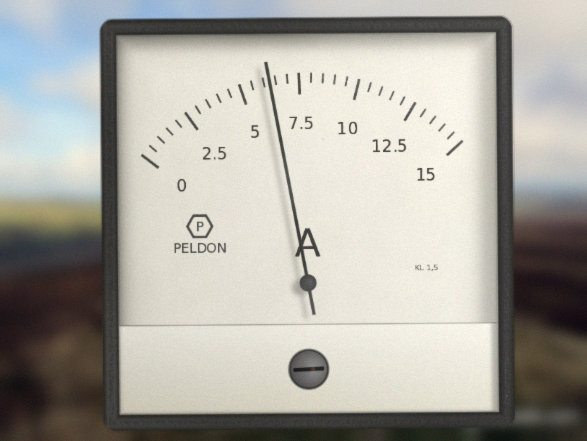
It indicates 6.25 A
